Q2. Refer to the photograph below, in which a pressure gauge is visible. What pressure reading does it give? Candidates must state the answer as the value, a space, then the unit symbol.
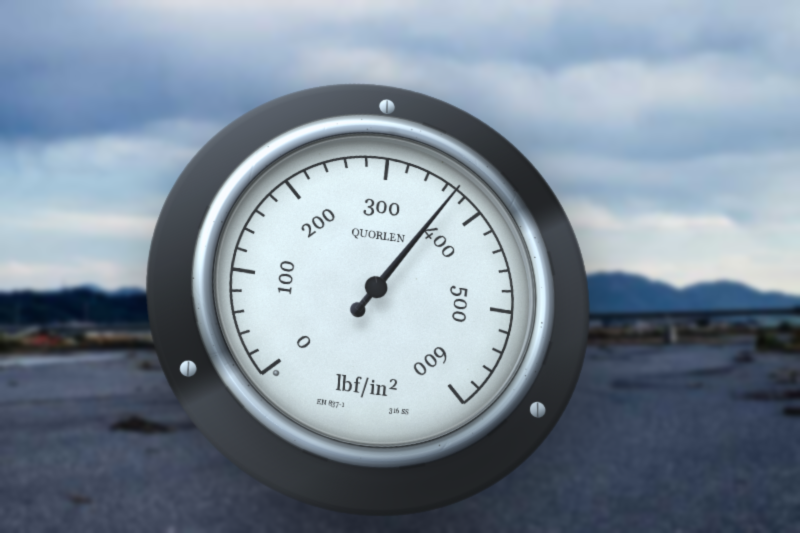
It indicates 370 psi
